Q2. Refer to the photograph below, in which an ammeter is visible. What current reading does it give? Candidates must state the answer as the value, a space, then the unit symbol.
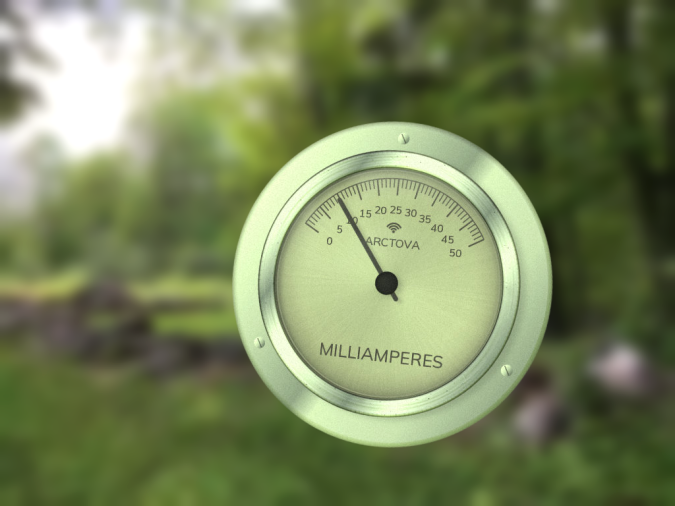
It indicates 10 mA
